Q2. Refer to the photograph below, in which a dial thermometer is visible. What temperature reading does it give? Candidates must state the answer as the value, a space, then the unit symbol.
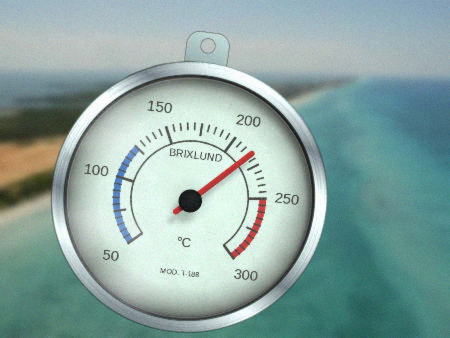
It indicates 215 °C
